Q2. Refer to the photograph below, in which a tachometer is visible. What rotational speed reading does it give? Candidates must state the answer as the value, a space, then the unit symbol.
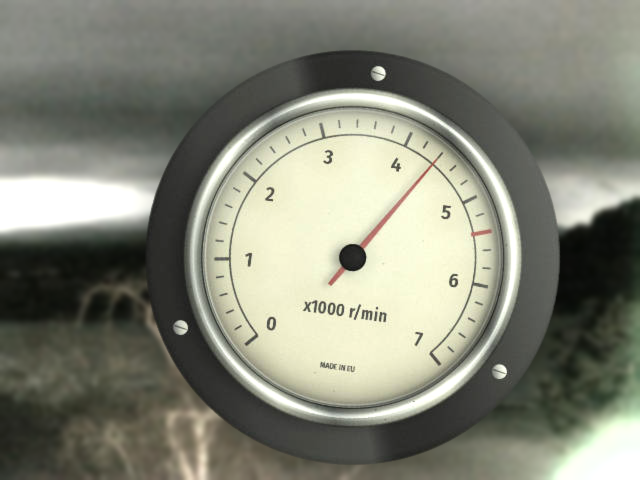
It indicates 4400 rpm
